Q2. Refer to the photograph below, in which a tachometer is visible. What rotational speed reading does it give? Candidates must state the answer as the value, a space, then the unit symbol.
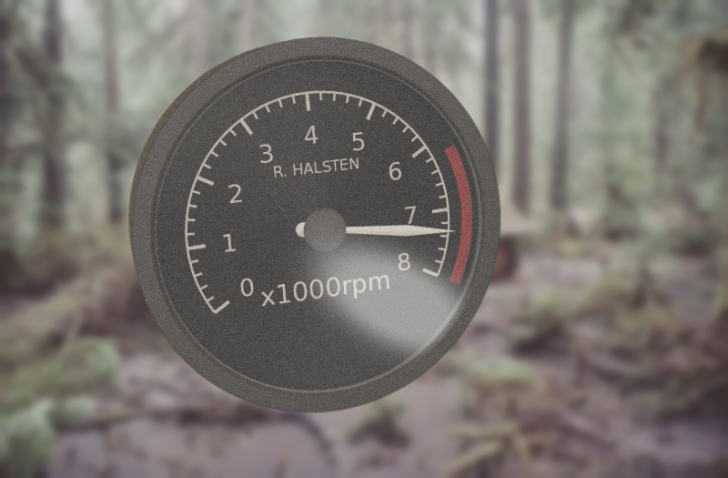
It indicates 7300 rpm
